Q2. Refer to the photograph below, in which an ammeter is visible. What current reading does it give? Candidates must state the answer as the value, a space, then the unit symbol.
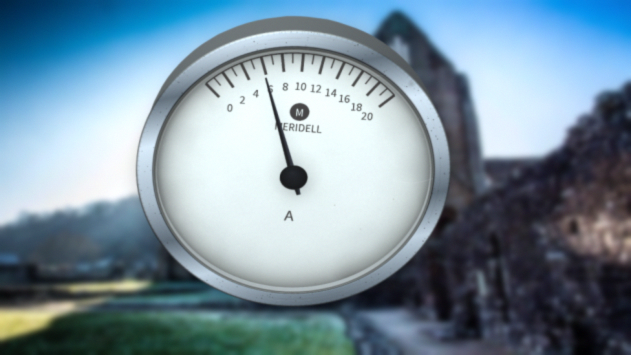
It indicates 6 A
